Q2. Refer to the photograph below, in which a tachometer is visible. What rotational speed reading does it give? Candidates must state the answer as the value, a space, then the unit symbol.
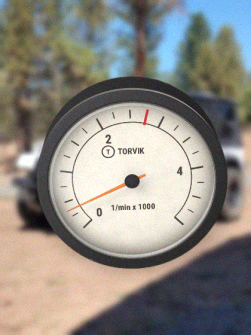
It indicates 375 rpm
